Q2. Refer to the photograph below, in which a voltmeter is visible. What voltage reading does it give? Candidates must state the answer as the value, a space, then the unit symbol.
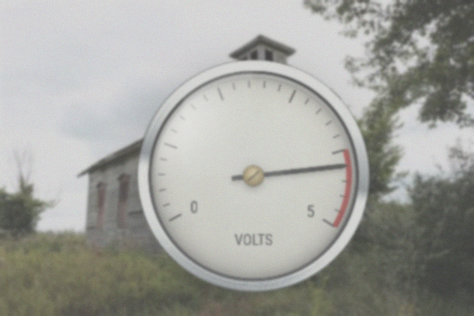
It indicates 4.2 V
